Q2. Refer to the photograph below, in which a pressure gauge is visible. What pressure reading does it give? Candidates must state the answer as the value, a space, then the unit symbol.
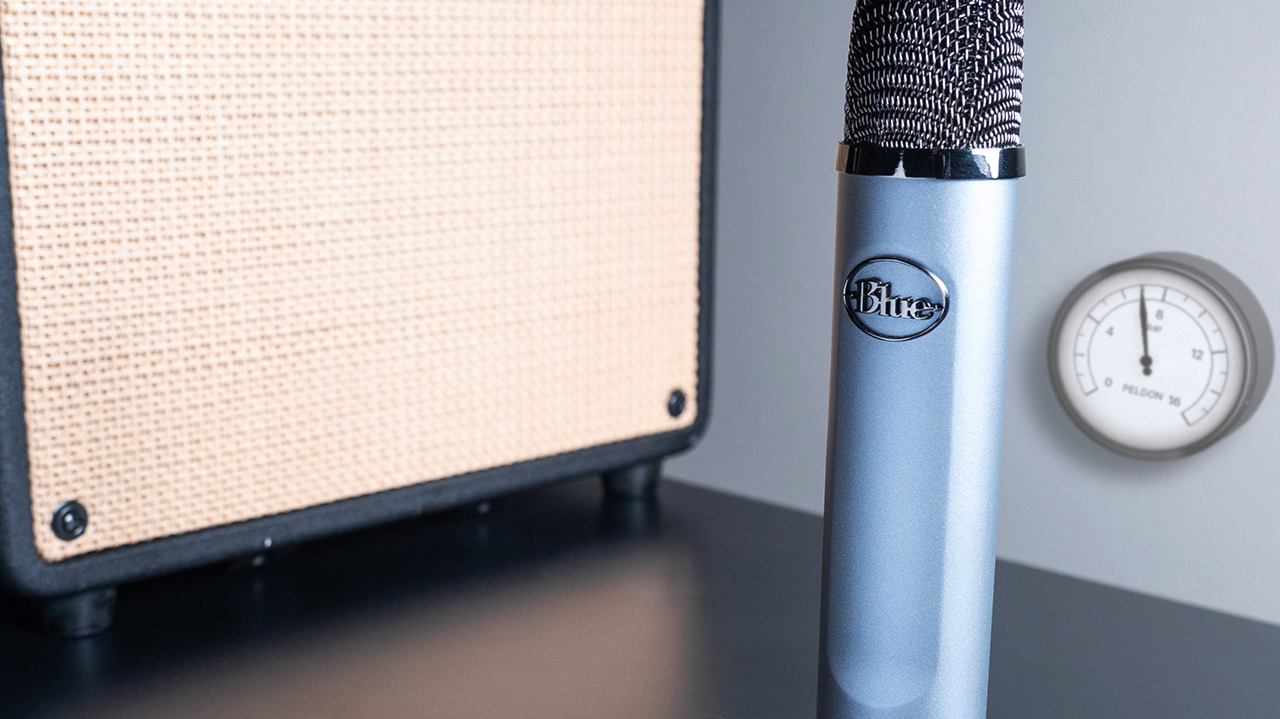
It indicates 7 bar
